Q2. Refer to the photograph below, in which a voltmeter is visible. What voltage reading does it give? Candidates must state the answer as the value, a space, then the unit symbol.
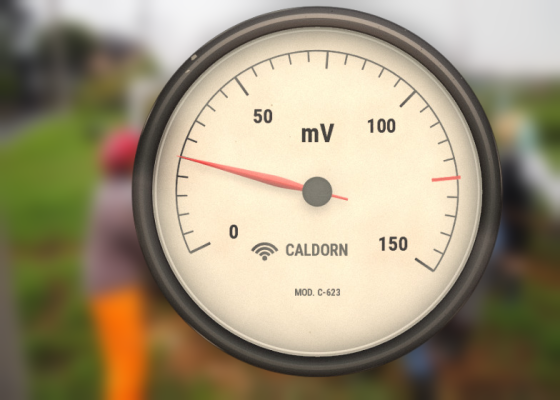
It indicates 25 mV
